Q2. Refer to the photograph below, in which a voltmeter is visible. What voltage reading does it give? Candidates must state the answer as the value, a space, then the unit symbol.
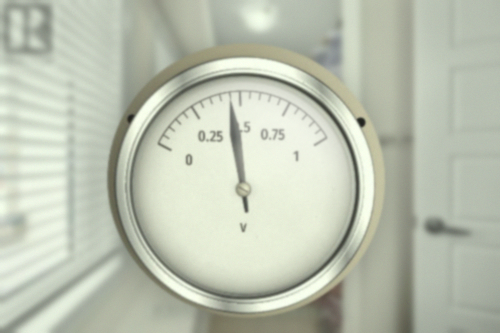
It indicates 0.45 V
